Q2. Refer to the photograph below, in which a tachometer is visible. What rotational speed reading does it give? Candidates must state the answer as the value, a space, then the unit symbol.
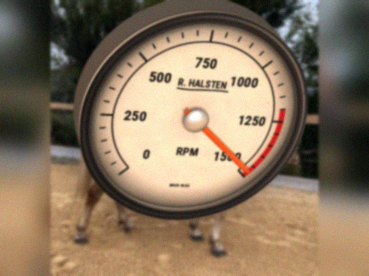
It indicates 1475 rpm
